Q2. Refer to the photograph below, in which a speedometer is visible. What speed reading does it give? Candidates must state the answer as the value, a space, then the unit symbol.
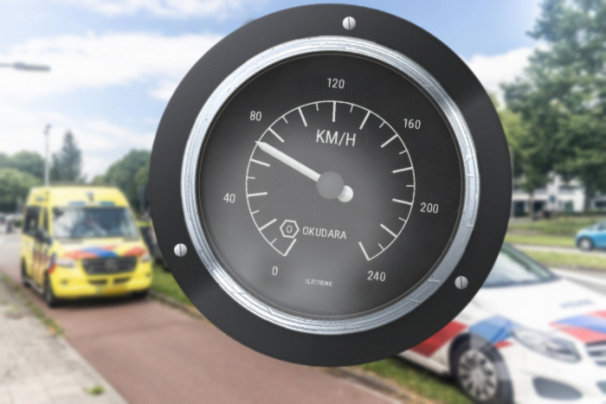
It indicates 70 km/h
